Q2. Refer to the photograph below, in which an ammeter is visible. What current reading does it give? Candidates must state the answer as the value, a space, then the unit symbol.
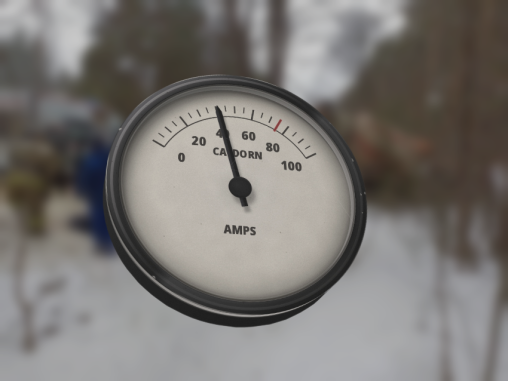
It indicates 40 A
